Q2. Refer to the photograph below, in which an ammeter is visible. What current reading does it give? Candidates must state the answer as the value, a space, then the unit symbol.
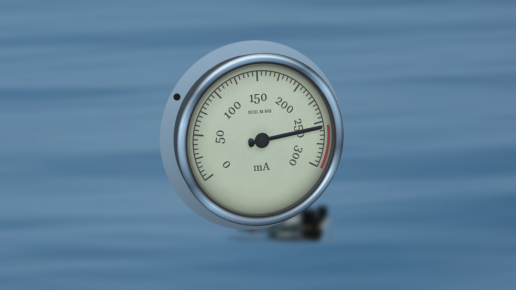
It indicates 255 mA
